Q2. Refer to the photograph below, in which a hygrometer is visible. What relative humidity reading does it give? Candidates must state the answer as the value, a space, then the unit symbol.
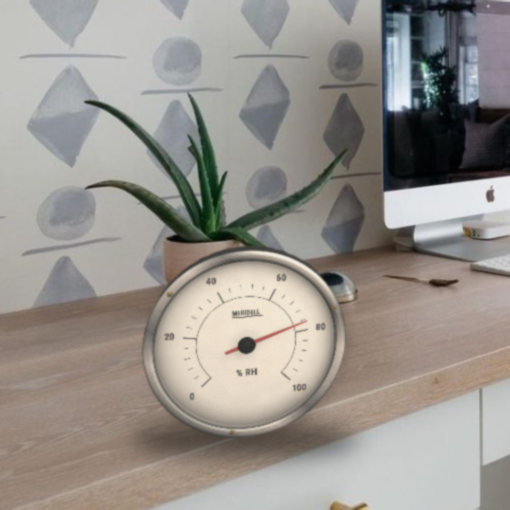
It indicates 76 %
